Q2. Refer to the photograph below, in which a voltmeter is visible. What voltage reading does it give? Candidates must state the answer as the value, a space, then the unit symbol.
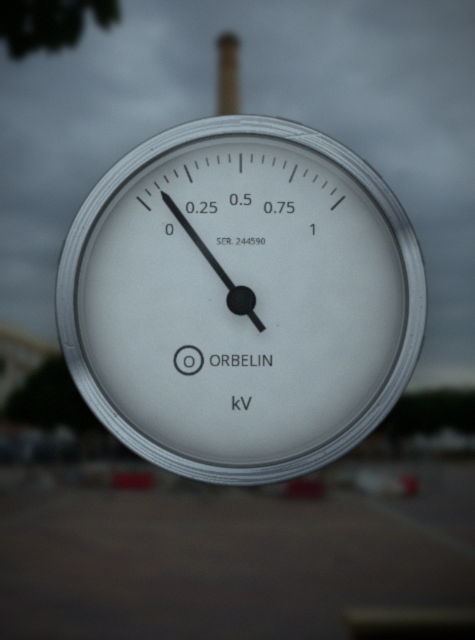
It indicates 0.1 kV
